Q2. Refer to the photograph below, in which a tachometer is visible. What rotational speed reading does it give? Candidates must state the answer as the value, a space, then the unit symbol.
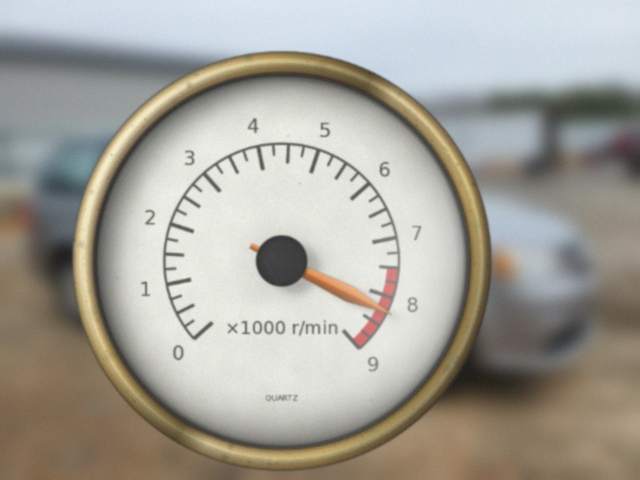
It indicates 8250 rpm
